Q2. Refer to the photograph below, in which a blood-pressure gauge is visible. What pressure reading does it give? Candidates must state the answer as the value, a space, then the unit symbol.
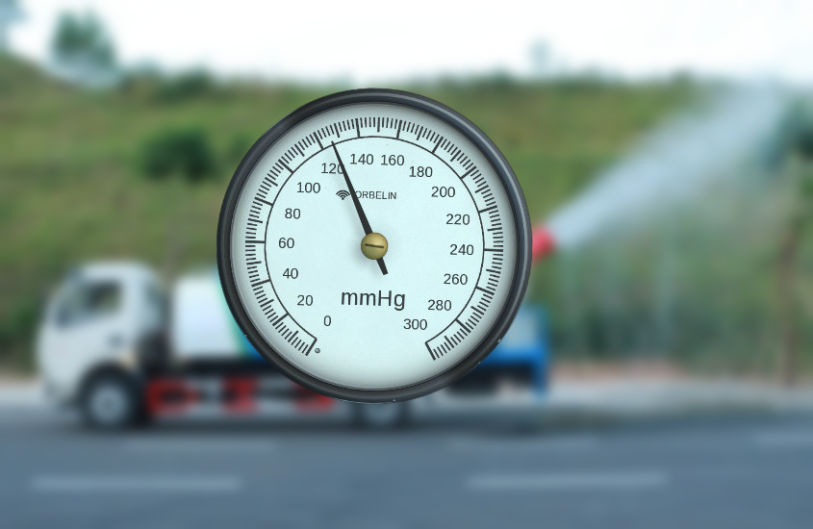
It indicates 126 mmHg
